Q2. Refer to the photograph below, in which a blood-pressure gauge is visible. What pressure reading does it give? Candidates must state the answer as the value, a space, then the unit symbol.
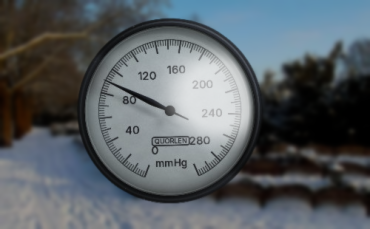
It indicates 90 mmHg
